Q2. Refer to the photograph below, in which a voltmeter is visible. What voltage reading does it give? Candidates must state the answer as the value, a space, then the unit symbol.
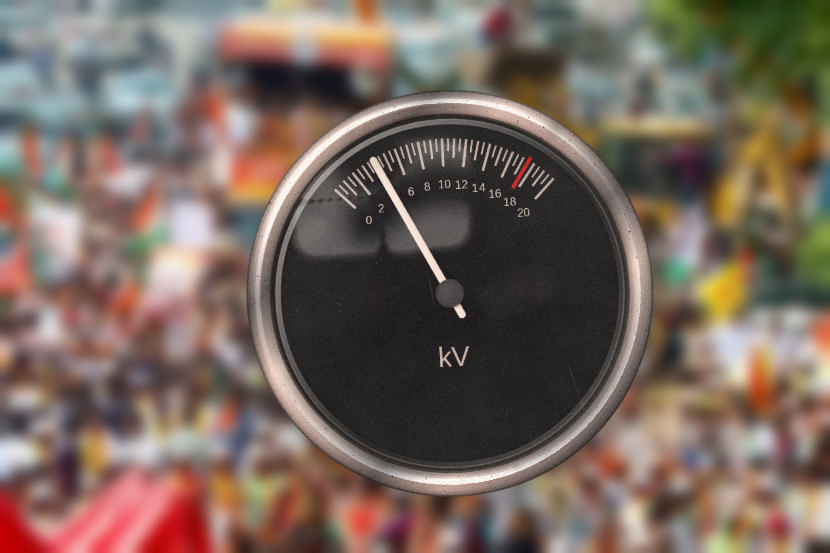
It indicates 4 kV
